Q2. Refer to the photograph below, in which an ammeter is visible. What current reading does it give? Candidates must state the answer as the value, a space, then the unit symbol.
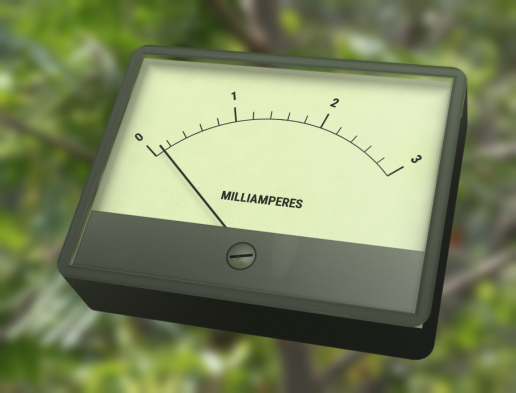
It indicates 0.1 mA
